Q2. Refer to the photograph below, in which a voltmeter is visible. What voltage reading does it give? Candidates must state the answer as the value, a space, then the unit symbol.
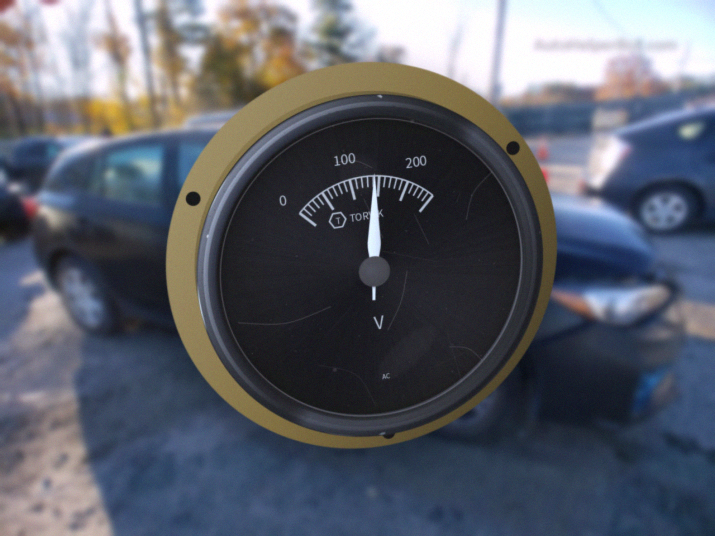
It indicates 140 V
